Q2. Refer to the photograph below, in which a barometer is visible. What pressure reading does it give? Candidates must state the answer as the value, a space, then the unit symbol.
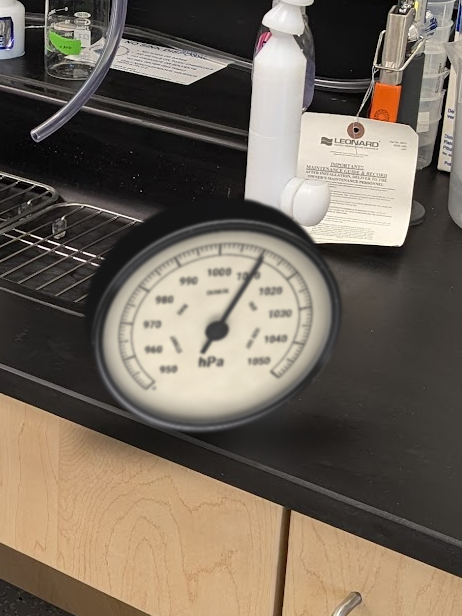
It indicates 1010 hPa
